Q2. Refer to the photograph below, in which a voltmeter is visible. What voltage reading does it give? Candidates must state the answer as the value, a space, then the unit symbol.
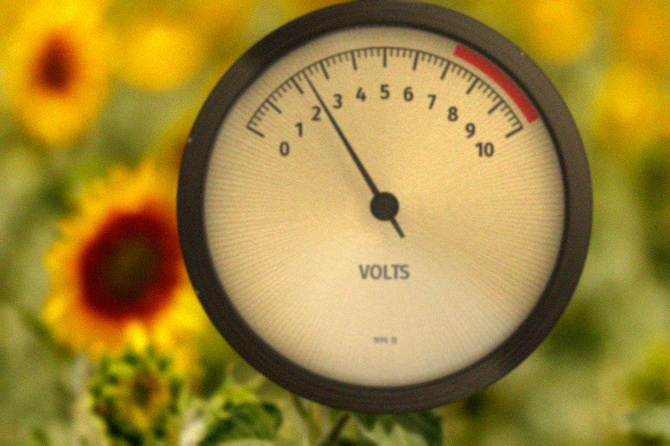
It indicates 2.4 V
